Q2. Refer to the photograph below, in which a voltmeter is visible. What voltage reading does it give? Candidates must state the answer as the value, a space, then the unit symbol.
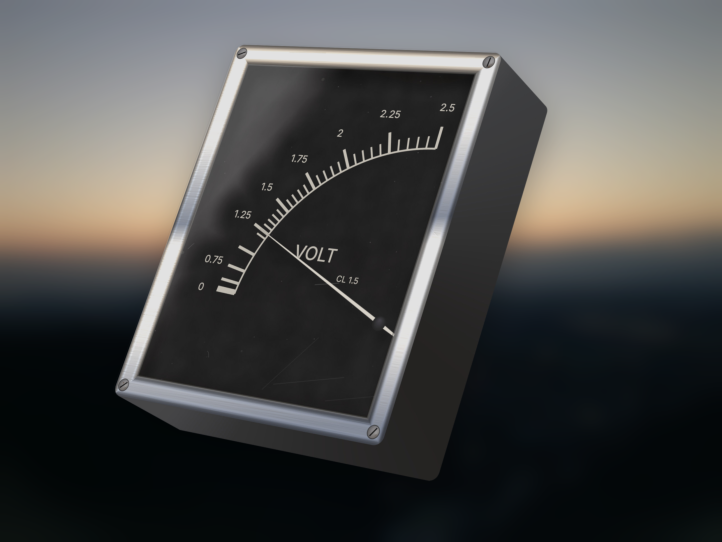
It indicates 1.25 V
